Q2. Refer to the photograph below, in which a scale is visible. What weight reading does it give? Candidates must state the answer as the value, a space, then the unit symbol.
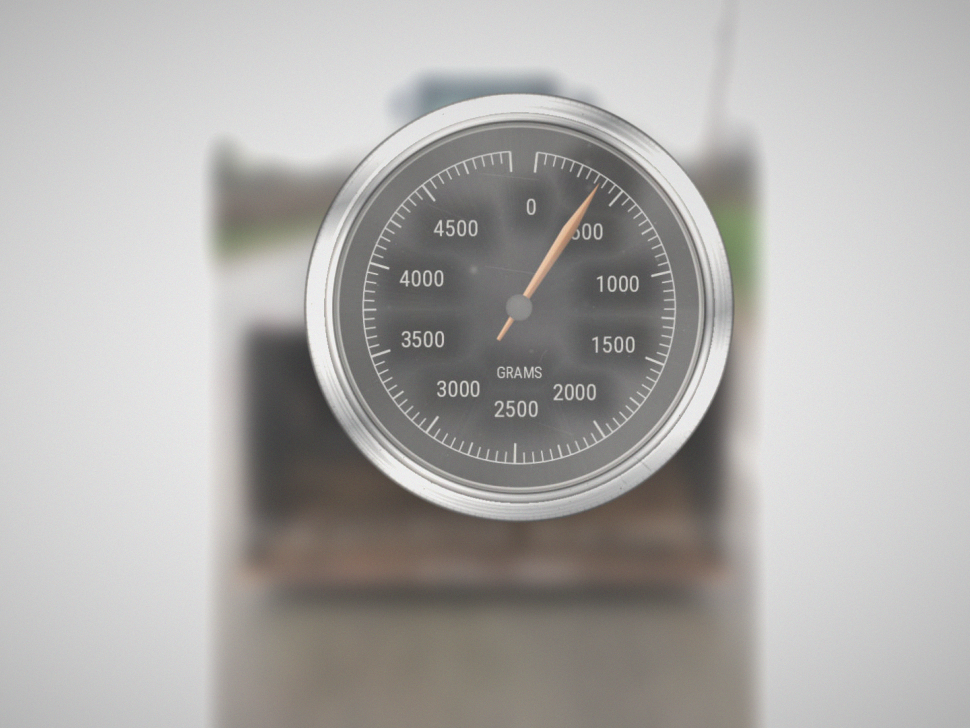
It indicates 375 g
